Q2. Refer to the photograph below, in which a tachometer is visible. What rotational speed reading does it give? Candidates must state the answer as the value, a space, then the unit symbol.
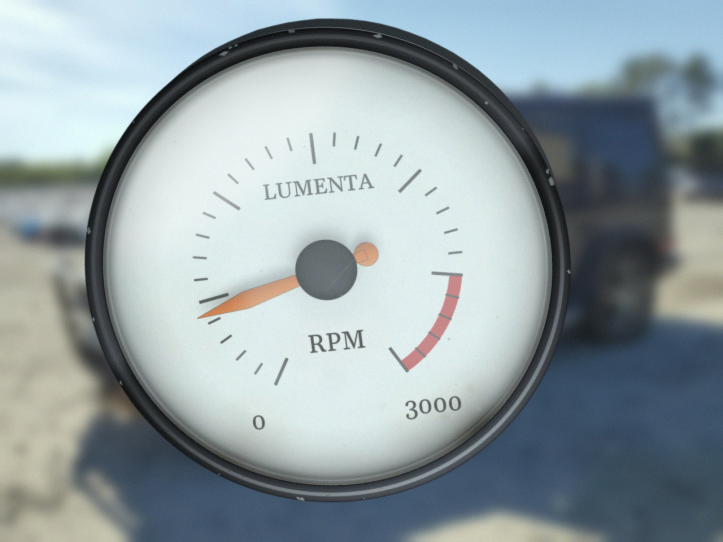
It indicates 450 rpm
